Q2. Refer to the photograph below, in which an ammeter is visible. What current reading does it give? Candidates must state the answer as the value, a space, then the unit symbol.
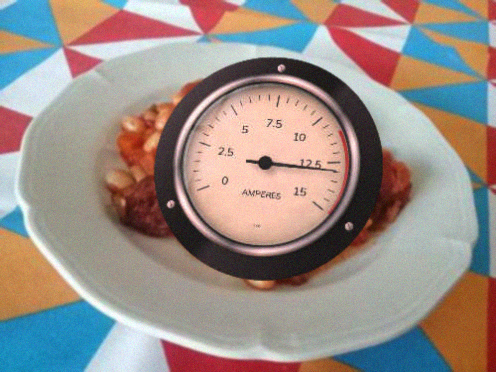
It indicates 13 A
